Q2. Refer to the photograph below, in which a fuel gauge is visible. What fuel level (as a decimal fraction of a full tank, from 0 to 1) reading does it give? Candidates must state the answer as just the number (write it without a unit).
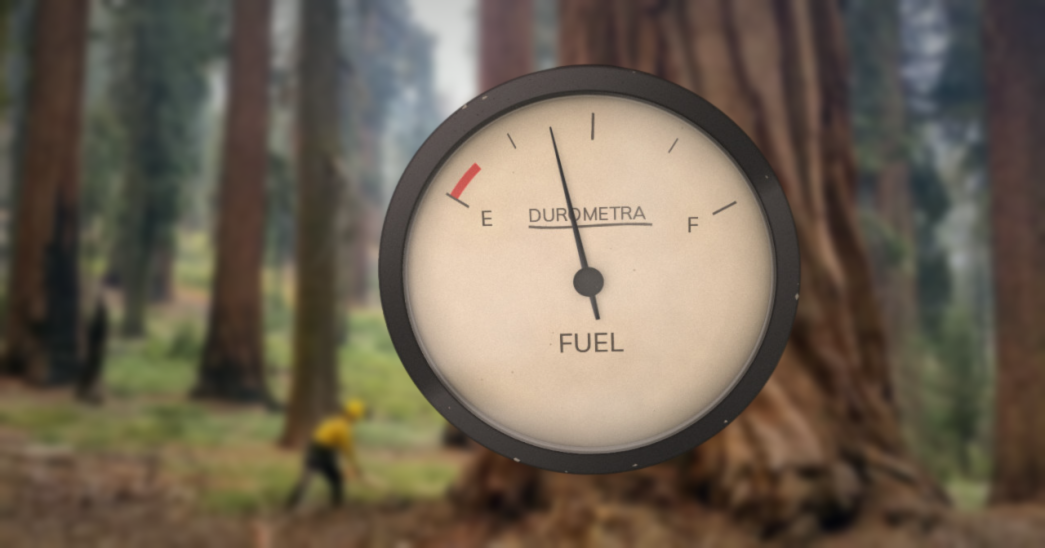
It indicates 0.375
